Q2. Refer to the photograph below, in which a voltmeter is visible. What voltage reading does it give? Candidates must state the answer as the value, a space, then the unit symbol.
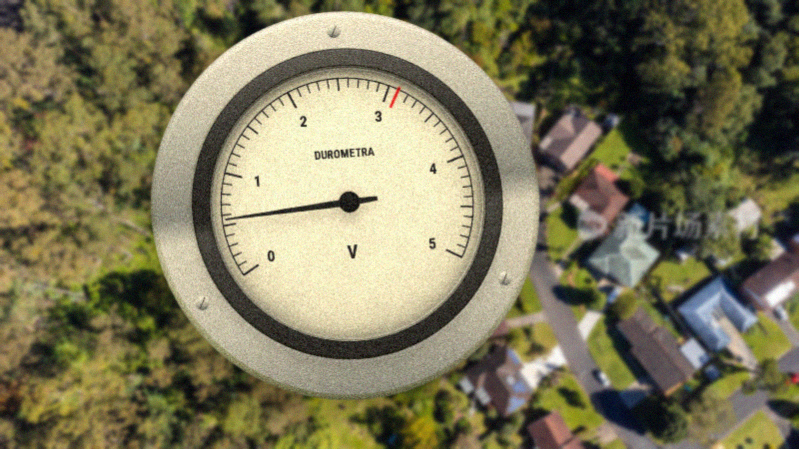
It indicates 0.55 V
